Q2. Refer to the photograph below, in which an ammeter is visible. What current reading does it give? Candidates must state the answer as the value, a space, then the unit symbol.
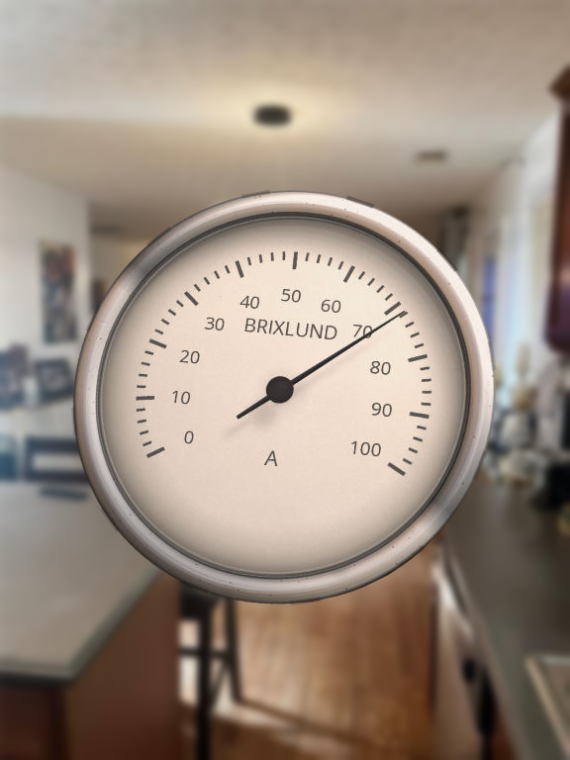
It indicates 72 A
